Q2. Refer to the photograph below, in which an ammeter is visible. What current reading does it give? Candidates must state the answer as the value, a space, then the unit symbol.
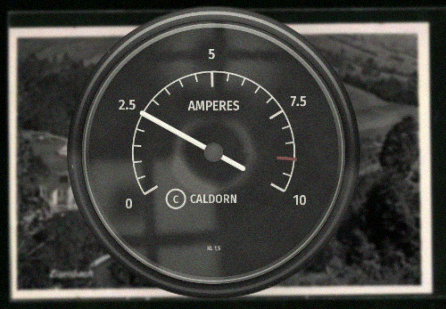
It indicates 2.5 A
